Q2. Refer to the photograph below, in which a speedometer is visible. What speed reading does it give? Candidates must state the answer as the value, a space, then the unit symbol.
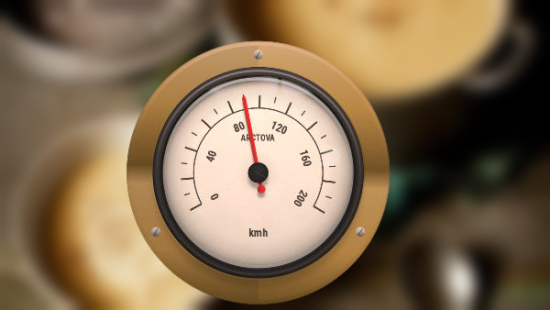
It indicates 90 km/h
